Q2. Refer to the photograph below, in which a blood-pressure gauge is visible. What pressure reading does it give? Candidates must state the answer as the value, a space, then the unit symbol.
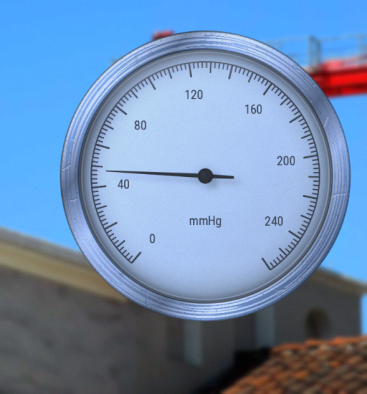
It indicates 48 mmHg
